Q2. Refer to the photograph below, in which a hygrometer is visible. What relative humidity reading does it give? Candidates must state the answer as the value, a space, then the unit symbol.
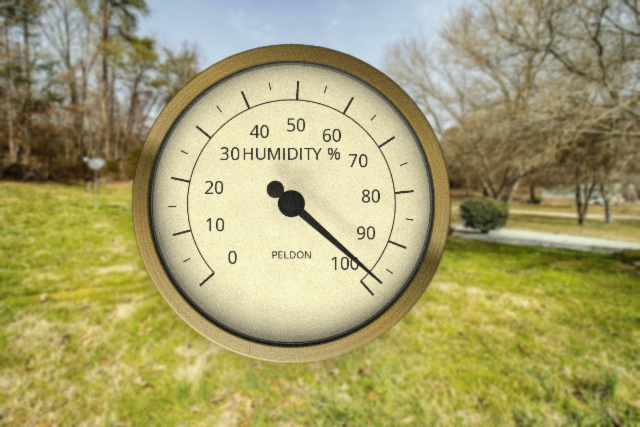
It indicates 97.5 %
